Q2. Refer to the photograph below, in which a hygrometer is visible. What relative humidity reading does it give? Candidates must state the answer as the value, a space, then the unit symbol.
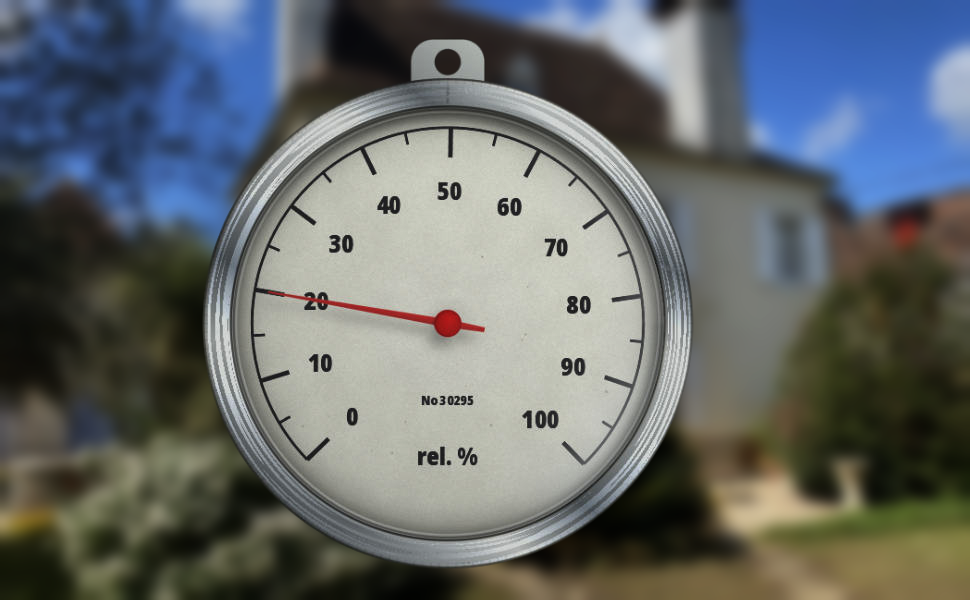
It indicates 20 %
